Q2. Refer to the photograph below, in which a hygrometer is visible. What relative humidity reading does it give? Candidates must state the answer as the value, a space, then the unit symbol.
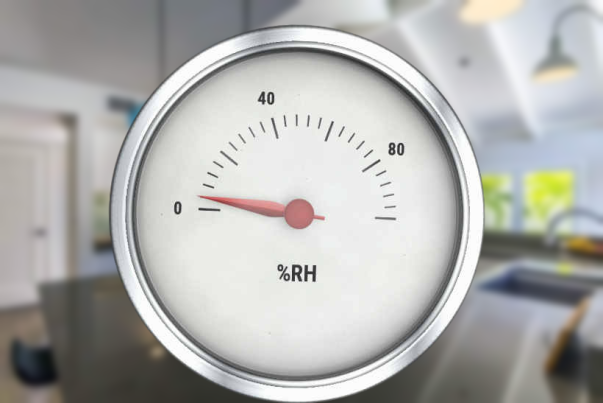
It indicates 4 %
